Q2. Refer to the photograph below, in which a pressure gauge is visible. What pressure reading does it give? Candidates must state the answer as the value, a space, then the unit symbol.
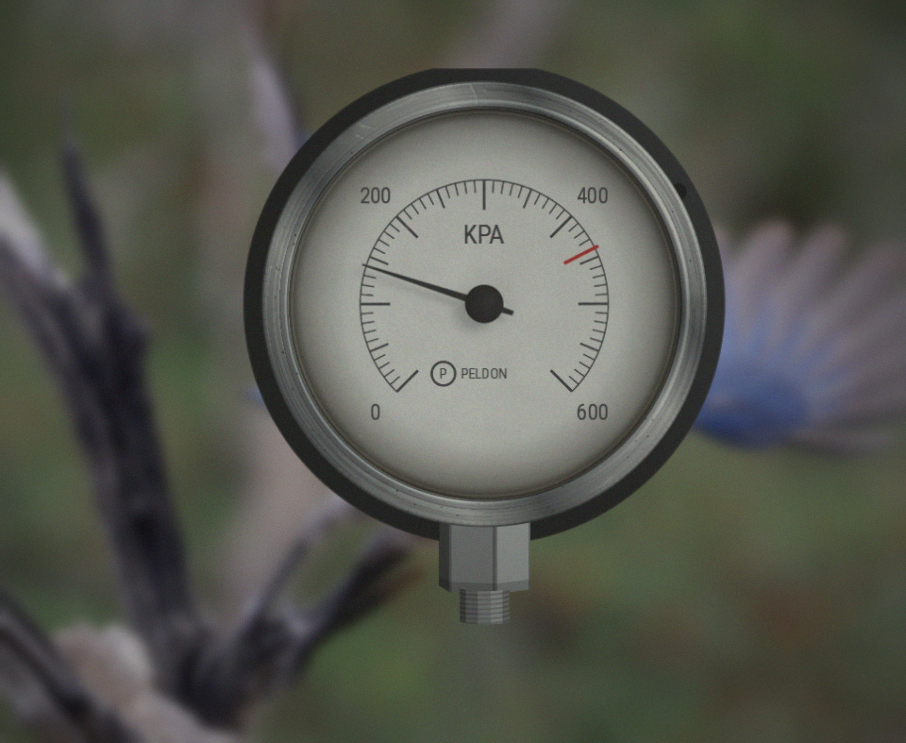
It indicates 140 kPa
